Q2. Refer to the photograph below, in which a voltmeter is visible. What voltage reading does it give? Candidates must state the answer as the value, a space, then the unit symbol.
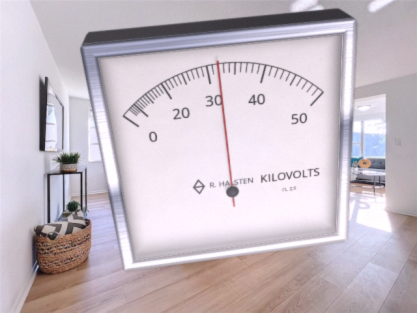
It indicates 32 kV
